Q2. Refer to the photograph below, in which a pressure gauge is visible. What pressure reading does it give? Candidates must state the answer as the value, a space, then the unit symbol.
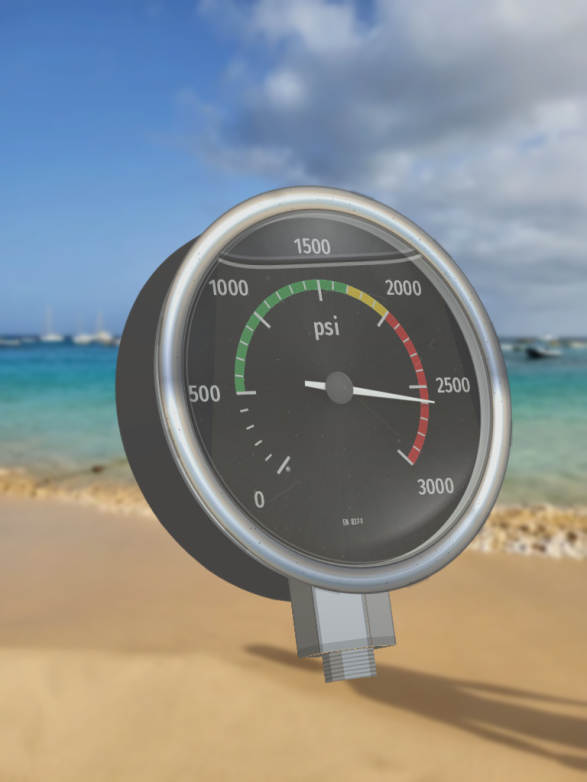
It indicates 2600 psi
